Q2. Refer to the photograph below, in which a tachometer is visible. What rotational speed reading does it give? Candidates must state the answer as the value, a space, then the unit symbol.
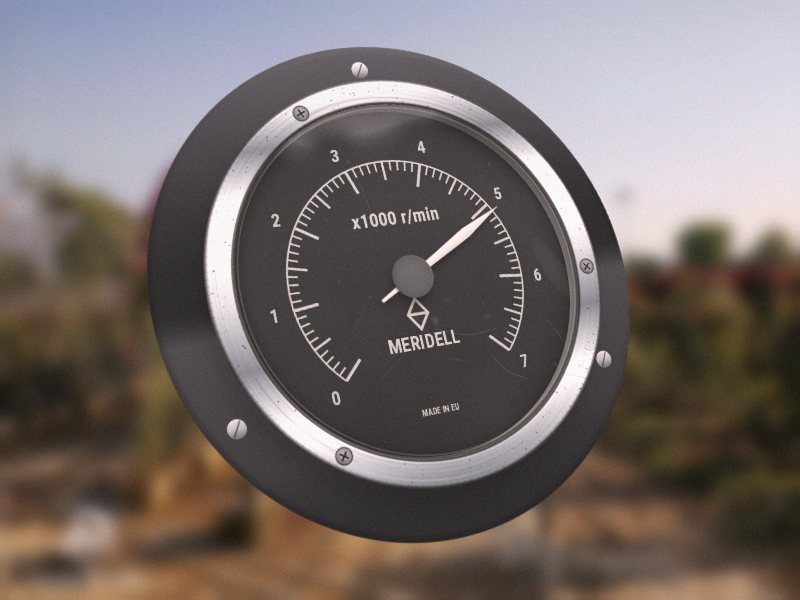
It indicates 5100 rpm
